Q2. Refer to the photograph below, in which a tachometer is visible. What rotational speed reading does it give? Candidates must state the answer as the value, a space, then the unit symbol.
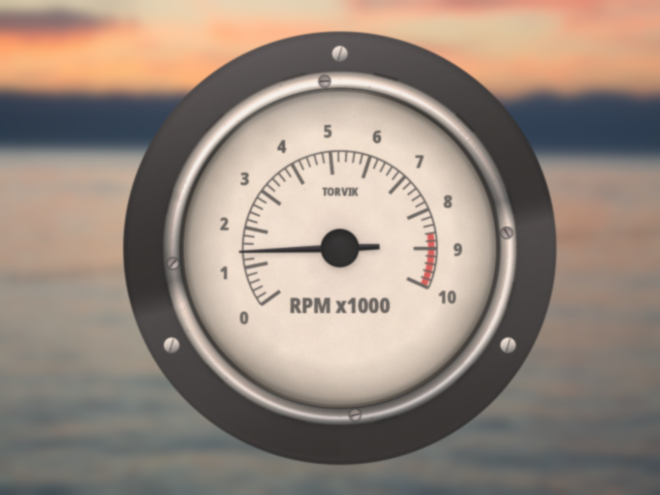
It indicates 1400 rpm
